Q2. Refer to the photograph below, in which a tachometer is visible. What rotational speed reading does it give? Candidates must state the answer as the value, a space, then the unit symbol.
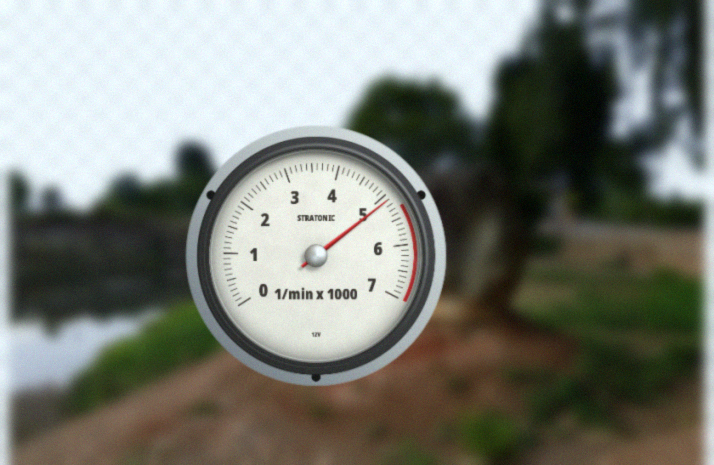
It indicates 5100 rpm
